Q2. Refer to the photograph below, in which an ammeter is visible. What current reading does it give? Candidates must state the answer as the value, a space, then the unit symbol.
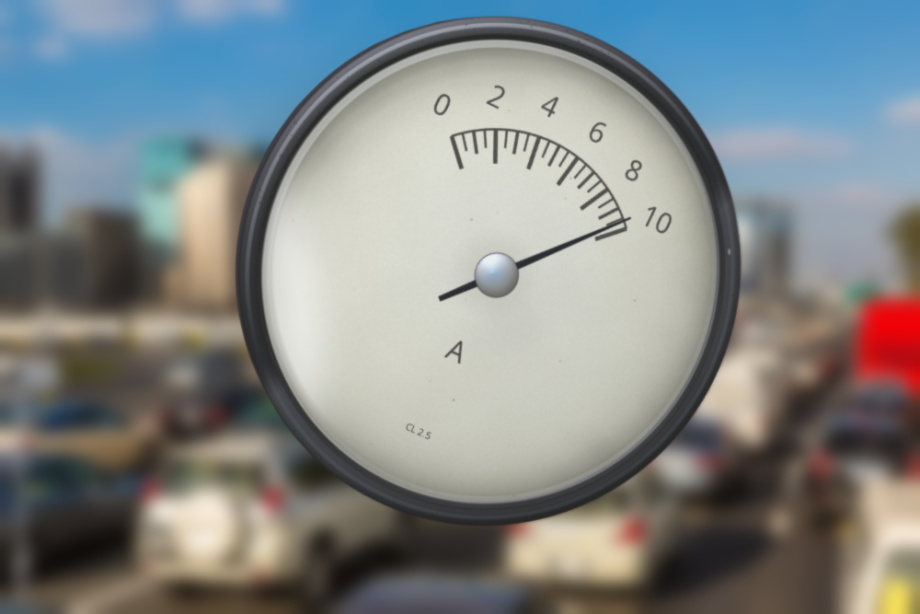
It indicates 9.5 A
